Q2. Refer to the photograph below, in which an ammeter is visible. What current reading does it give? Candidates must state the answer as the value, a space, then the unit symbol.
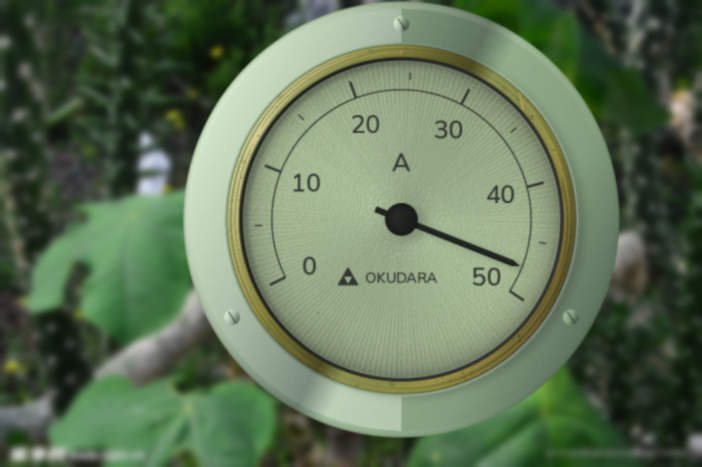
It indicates 47.5 A
